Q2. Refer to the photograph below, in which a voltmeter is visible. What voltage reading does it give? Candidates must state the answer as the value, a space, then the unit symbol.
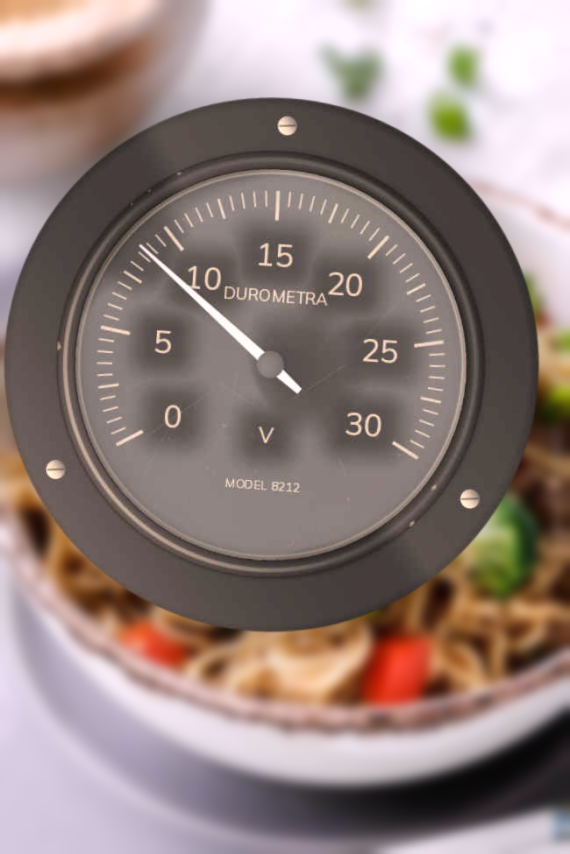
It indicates 8.75 V
